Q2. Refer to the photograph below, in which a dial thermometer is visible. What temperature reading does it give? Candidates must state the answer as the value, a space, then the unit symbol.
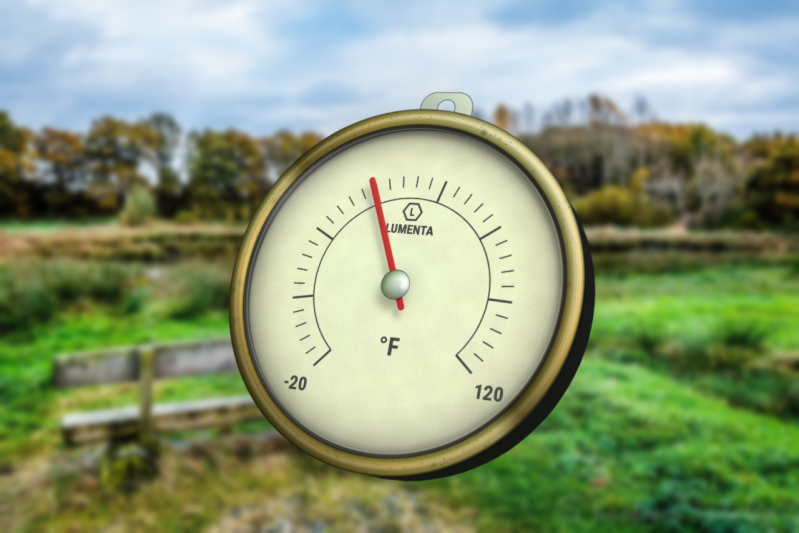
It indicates 40 °F
